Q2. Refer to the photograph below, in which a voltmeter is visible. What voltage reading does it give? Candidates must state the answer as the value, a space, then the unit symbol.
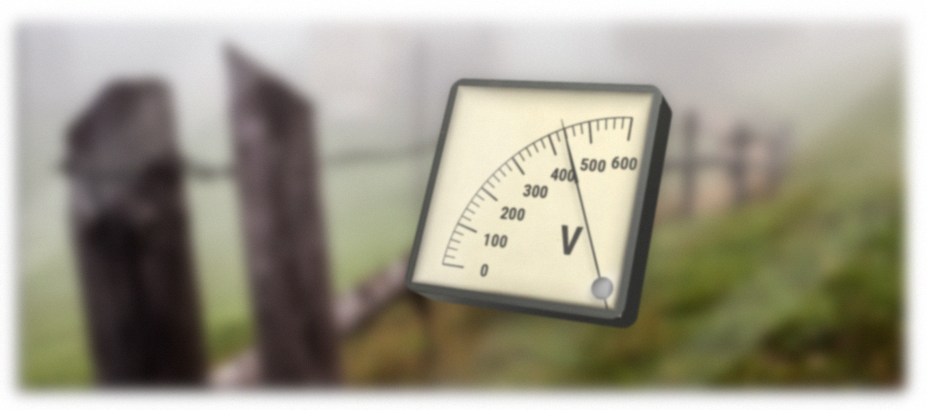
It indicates 440 V
